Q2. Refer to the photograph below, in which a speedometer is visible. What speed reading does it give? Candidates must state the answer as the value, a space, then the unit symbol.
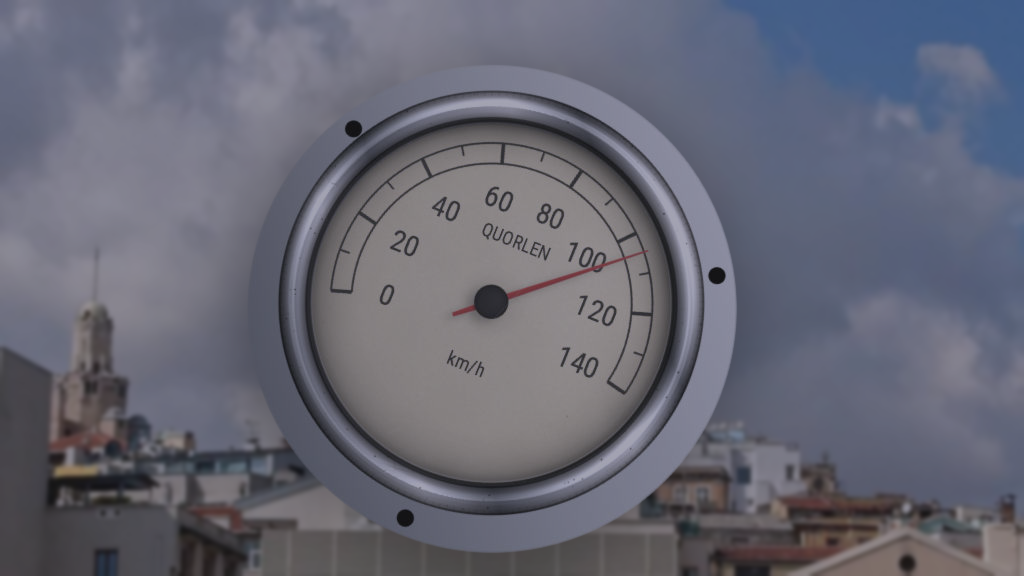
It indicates 105 km/h
